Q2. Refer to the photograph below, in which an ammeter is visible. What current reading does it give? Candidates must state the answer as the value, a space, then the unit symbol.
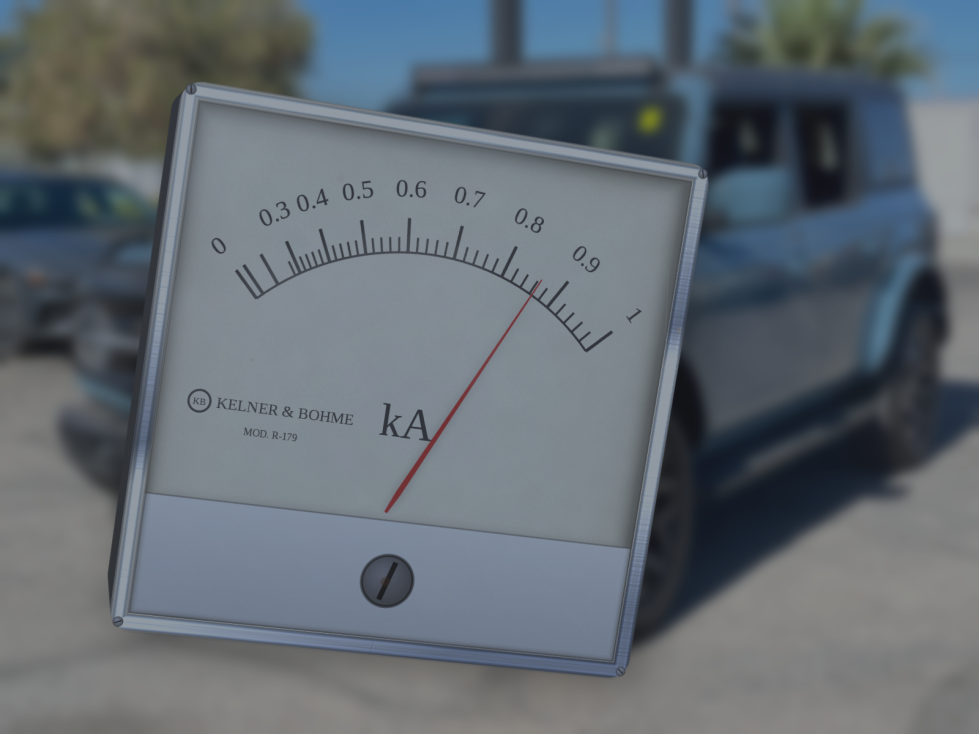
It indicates 0.86 kA
